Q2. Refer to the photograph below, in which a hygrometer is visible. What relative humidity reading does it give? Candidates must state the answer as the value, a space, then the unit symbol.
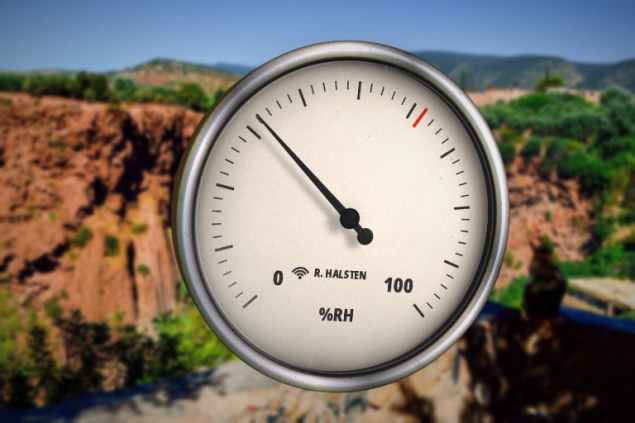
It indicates 32 %
